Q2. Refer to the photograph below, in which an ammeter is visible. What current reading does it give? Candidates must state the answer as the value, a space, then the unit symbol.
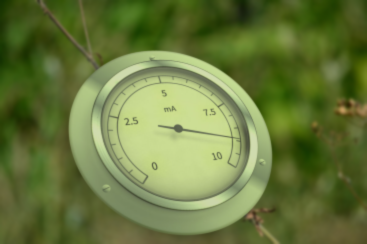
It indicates 9 mA
